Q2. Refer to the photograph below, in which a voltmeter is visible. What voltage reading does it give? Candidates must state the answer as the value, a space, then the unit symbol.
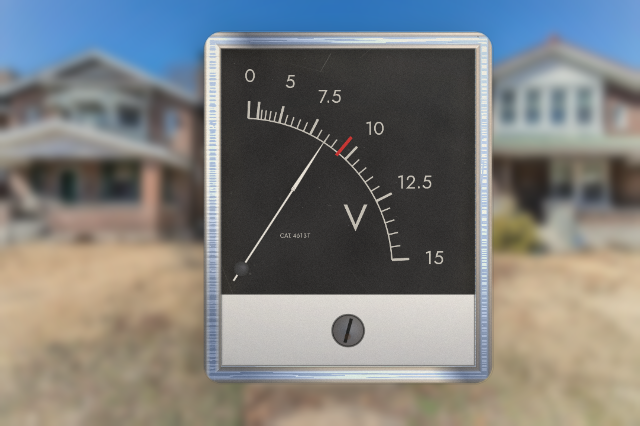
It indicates 8.5 V
